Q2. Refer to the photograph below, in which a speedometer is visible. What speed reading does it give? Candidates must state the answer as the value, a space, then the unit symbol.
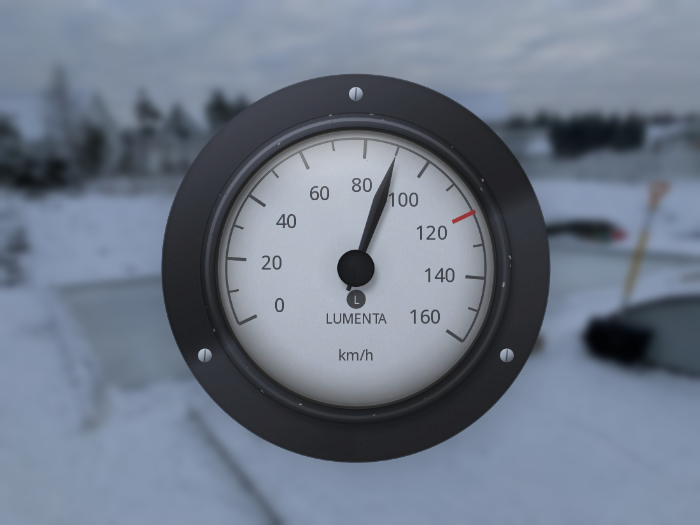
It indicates 90 km/h
